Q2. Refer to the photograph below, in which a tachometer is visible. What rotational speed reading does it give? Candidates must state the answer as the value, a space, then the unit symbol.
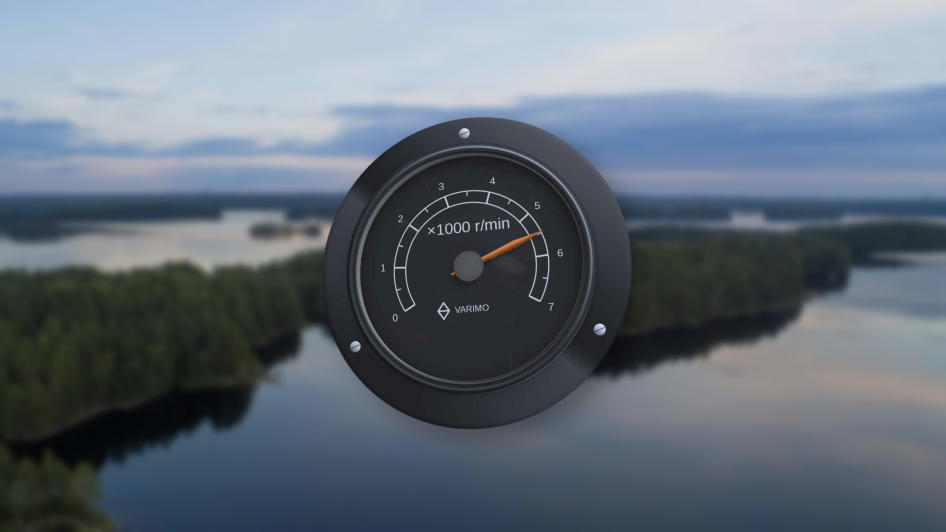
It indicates 5500 rpm
